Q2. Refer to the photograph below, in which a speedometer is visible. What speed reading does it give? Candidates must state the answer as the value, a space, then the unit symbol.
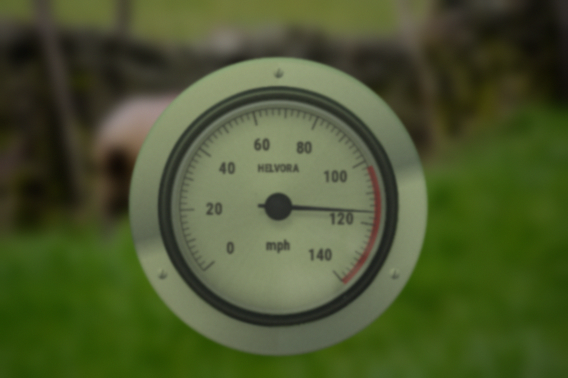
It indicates 116 mph
